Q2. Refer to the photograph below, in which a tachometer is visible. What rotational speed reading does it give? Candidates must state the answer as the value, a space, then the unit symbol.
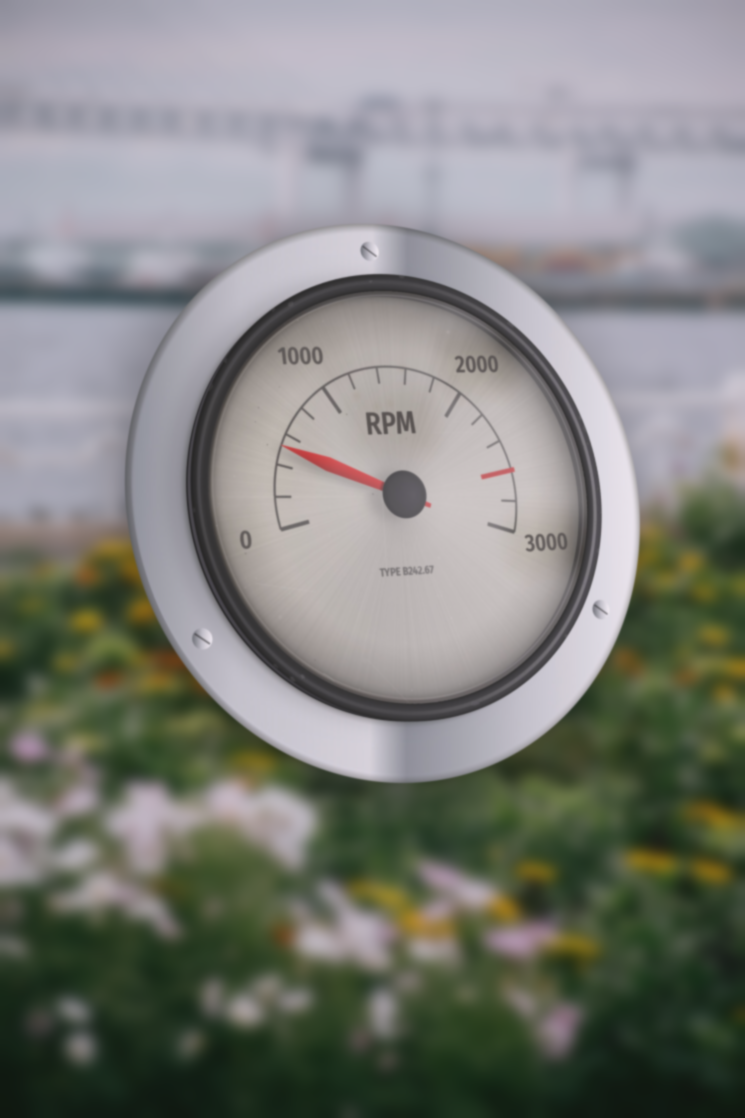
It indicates 500 rpm
